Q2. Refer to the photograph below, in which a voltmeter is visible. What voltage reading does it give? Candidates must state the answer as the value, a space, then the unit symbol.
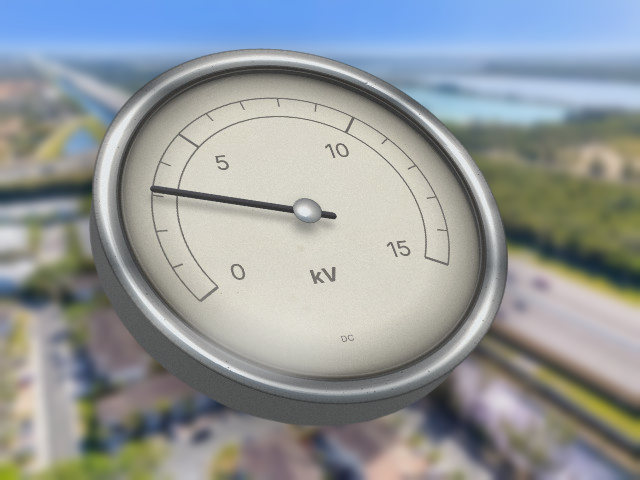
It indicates 3 kV
